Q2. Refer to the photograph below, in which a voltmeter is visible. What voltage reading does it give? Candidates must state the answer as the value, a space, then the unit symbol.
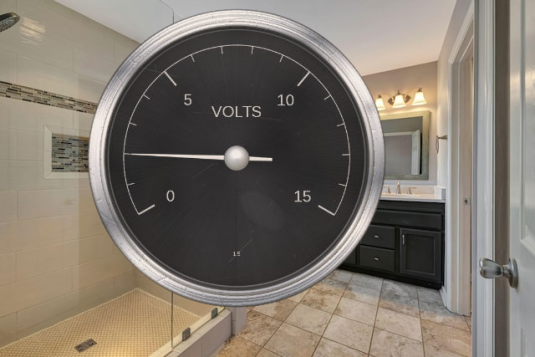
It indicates 2 V
